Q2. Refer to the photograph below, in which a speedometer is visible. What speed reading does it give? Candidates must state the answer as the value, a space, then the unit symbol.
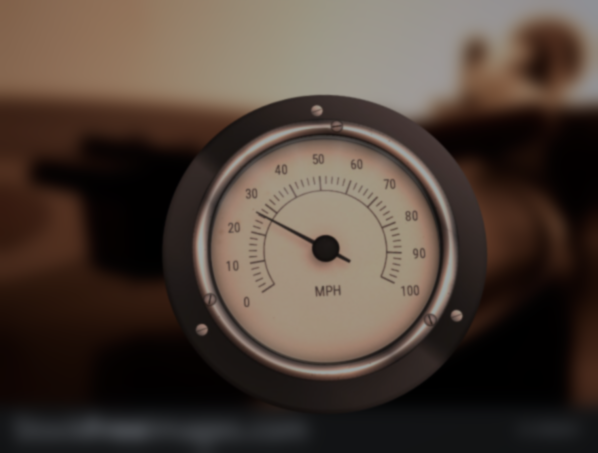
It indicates 26 mph
